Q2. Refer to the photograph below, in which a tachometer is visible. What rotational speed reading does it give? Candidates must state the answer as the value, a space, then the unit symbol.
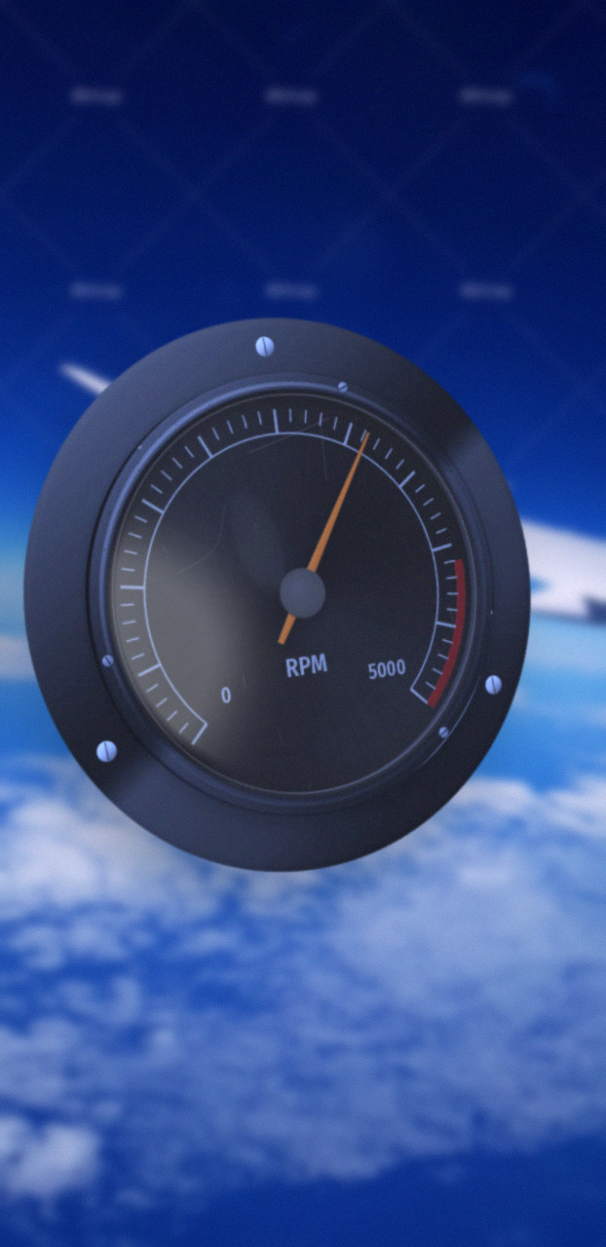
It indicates 3100 rpm
